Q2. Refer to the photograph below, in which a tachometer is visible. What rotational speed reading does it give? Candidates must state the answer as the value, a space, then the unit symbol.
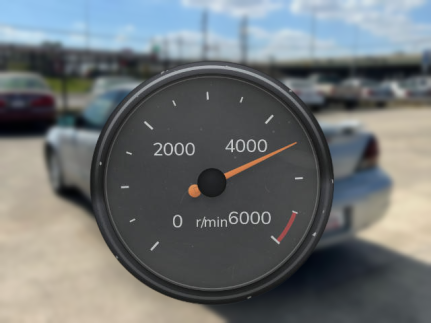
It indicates 4500 rpm
